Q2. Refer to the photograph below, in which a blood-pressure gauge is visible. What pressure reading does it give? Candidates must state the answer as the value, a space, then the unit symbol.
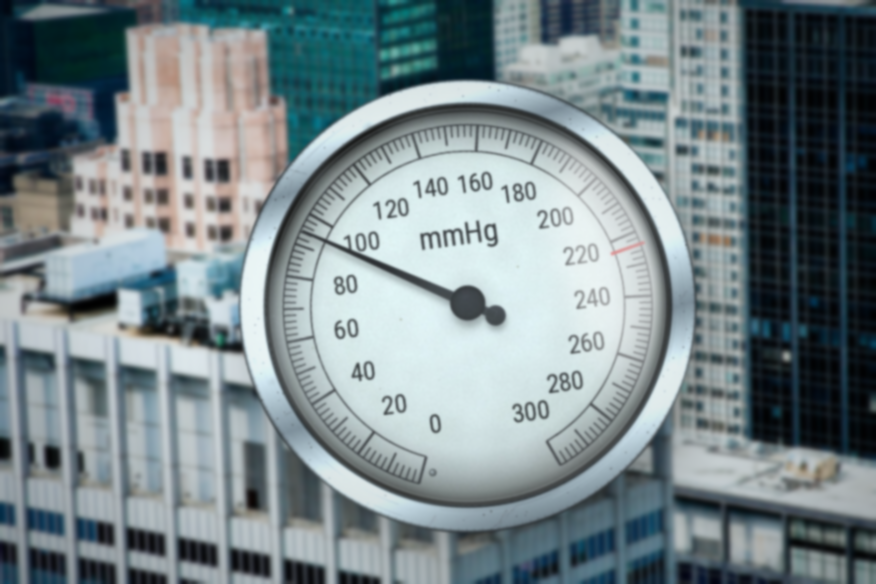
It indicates 94 mmHg
